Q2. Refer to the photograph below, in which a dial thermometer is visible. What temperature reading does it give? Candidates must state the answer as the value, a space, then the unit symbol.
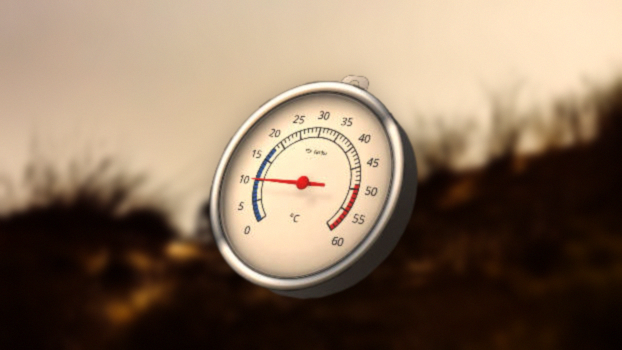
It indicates 10 °C
